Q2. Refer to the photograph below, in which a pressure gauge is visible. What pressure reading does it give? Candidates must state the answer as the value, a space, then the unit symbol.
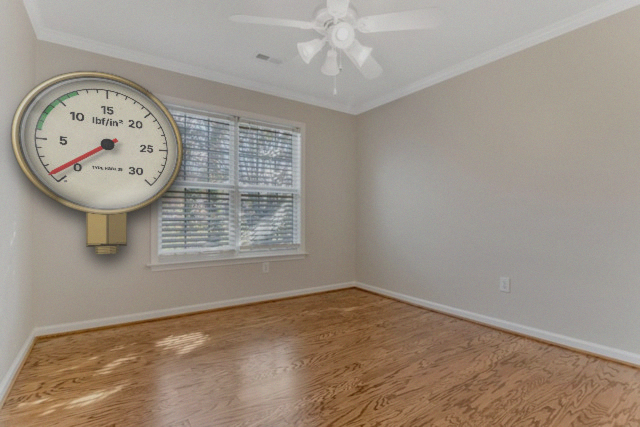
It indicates 1 psi
